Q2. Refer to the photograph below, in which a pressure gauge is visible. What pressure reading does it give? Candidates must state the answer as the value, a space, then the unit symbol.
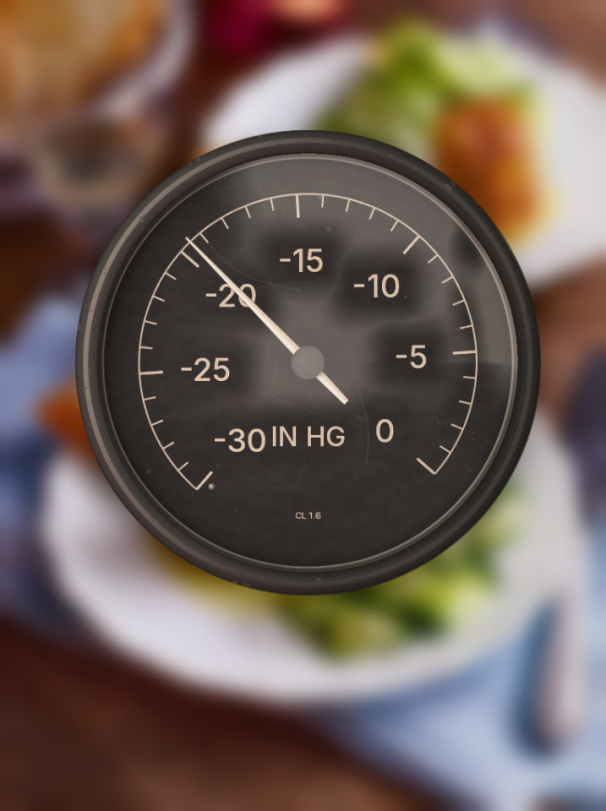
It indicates -19.5 inHg
